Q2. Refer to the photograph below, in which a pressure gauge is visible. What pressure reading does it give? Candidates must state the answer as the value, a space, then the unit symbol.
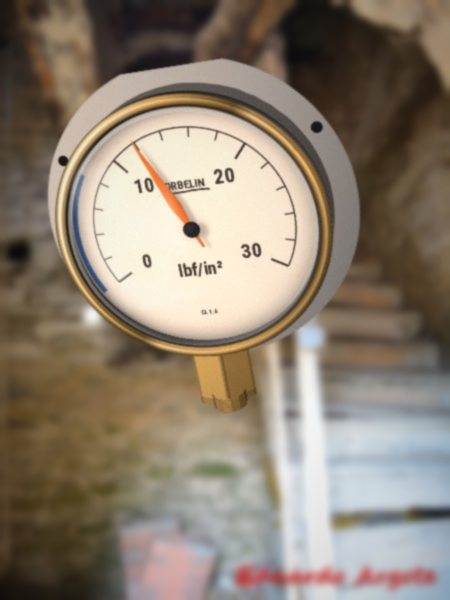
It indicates 12 psi
